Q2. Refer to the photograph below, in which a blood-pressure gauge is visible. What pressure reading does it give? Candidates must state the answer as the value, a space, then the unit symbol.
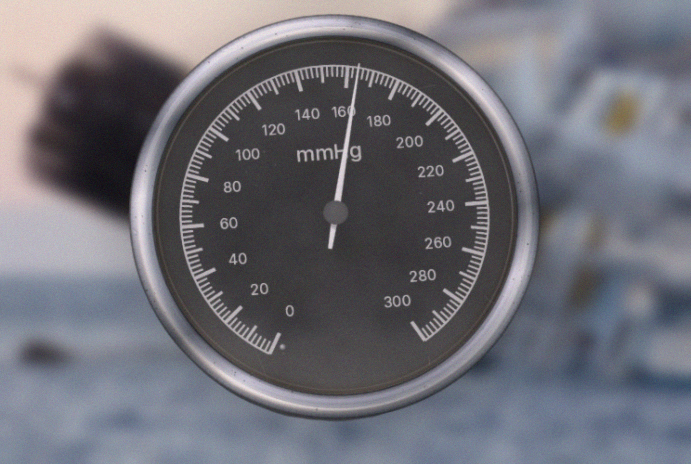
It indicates 164 mmHg
